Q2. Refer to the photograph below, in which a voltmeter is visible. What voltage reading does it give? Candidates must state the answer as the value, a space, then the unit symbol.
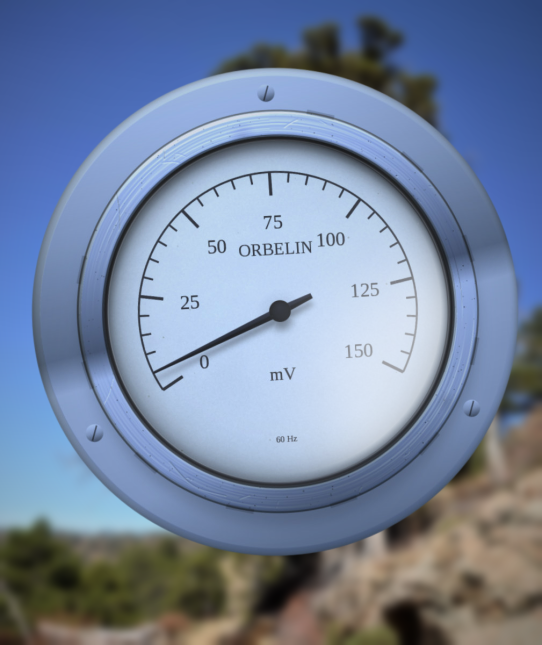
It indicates 5 mV
